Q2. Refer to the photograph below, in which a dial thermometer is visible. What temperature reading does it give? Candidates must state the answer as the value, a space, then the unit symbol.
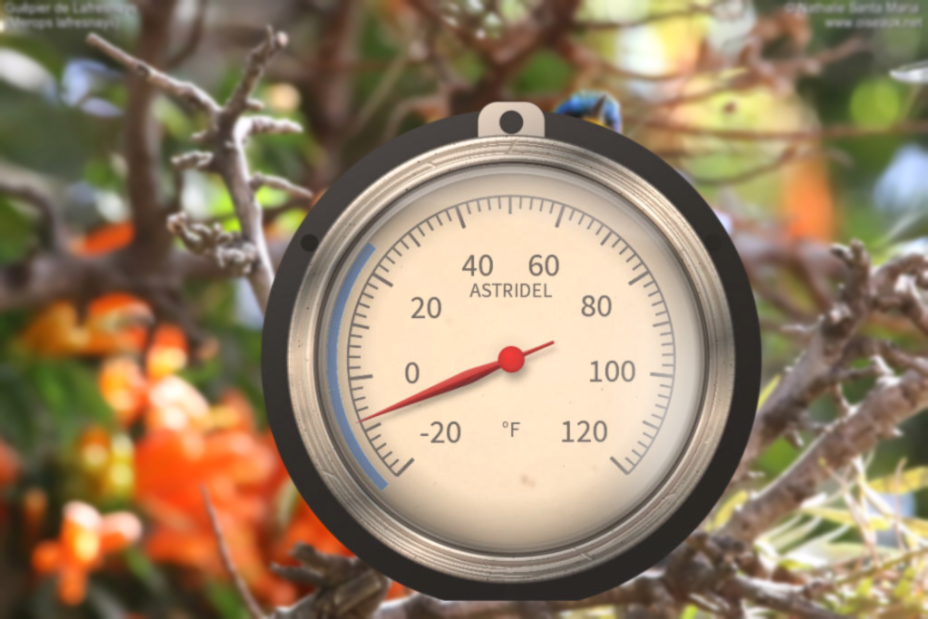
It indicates -8 °F
